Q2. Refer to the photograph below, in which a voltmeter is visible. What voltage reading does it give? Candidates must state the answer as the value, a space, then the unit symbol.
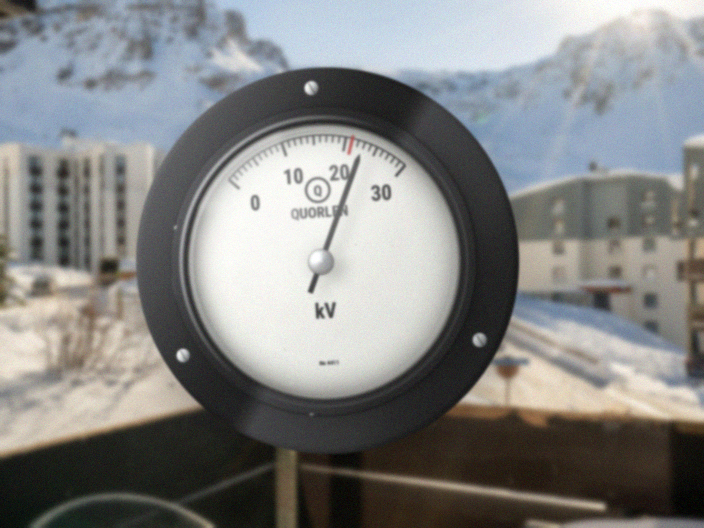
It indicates 23 kV
